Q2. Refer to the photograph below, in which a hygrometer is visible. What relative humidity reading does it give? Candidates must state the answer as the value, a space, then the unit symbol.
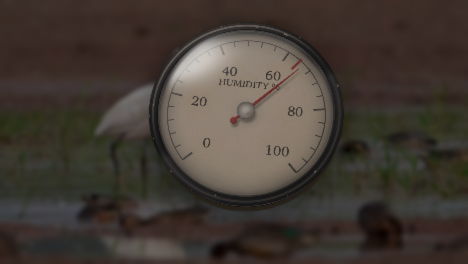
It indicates 66 %
